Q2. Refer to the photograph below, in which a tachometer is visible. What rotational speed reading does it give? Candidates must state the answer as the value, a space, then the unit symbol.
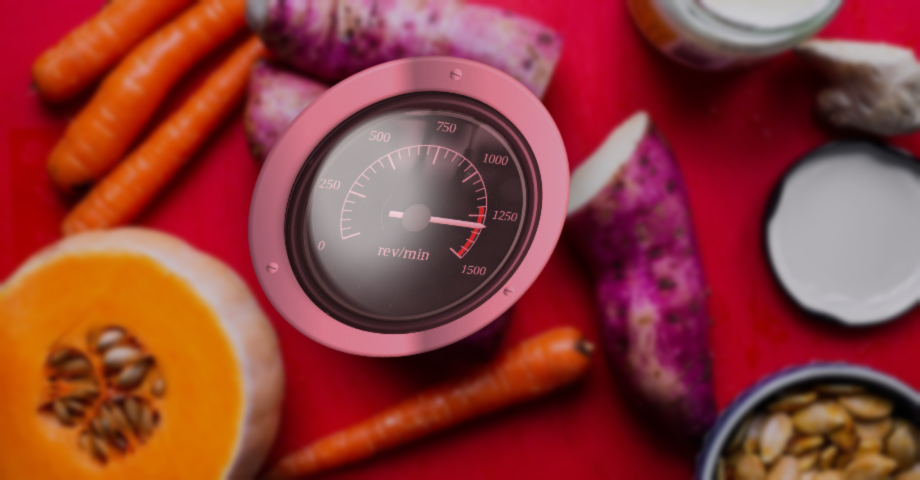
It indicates 1300 rpm
